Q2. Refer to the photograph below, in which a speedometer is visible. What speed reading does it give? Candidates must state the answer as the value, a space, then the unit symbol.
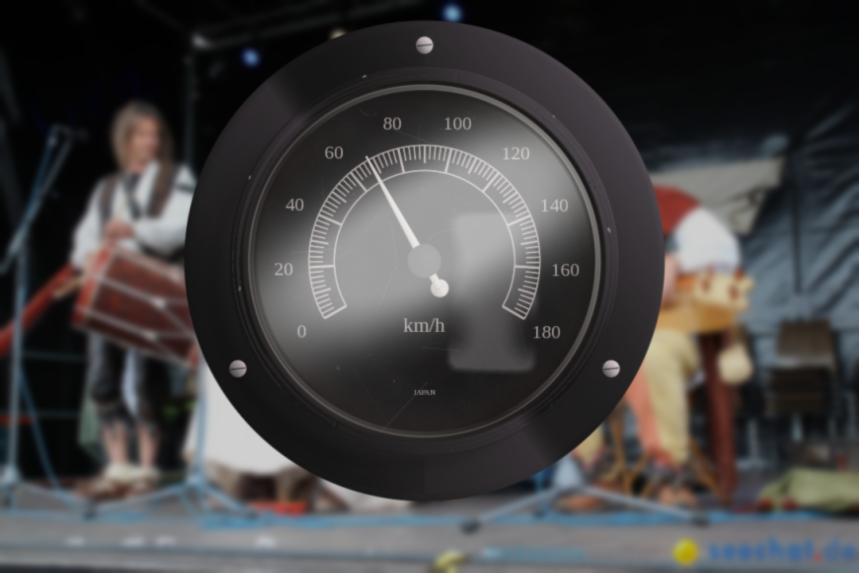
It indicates 68 km/h
